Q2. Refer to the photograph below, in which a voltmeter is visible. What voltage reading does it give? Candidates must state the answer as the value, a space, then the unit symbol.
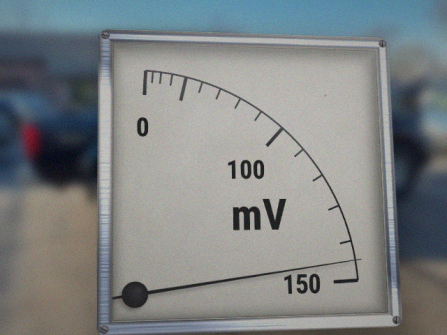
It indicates 145 mV
